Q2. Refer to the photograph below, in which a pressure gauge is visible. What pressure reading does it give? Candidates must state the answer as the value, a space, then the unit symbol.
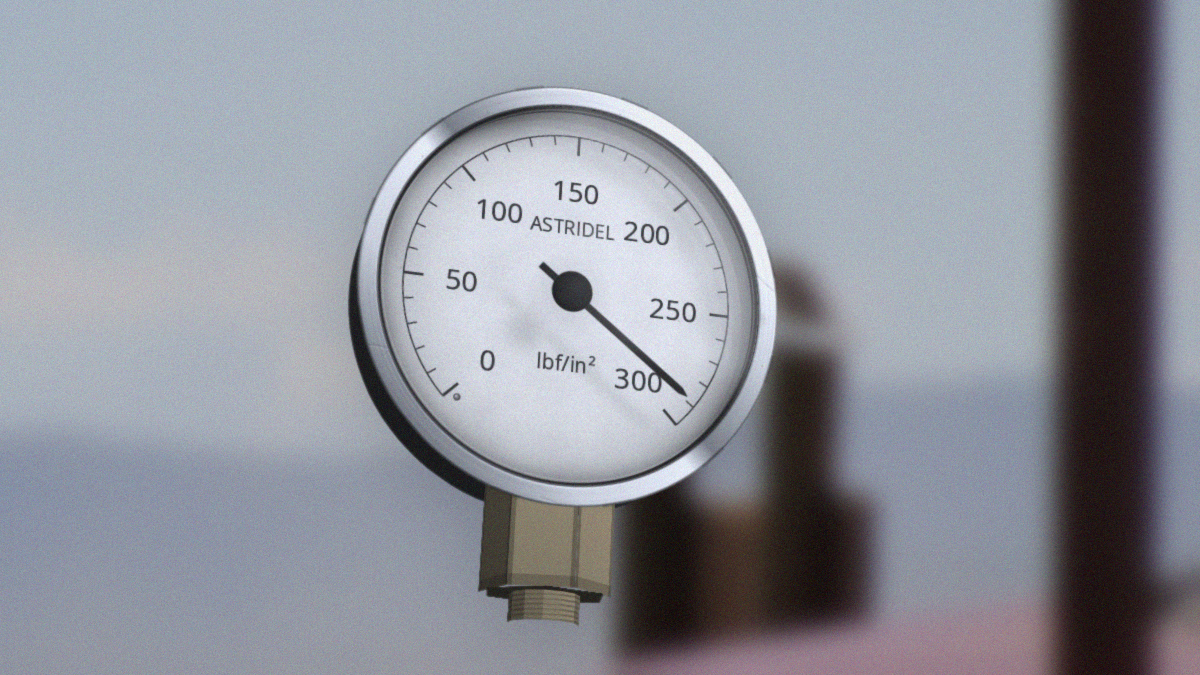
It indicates 290 psi
